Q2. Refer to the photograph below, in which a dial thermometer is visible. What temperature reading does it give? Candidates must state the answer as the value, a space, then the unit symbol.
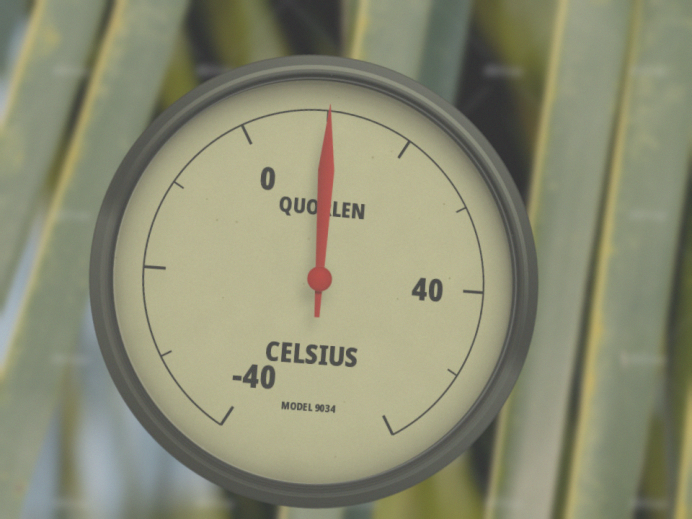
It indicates 10 °C
